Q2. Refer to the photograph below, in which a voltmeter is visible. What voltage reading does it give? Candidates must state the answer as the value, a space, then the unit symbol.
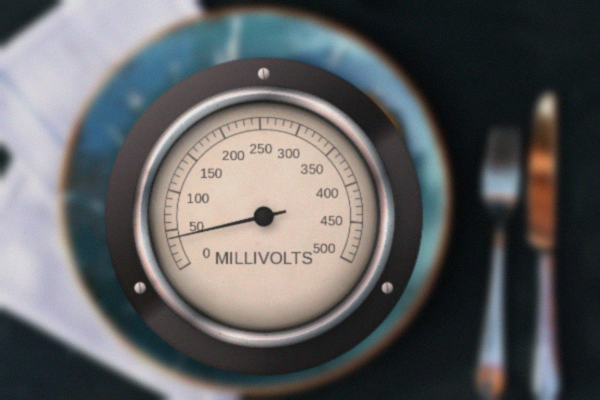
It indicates 40 mV
